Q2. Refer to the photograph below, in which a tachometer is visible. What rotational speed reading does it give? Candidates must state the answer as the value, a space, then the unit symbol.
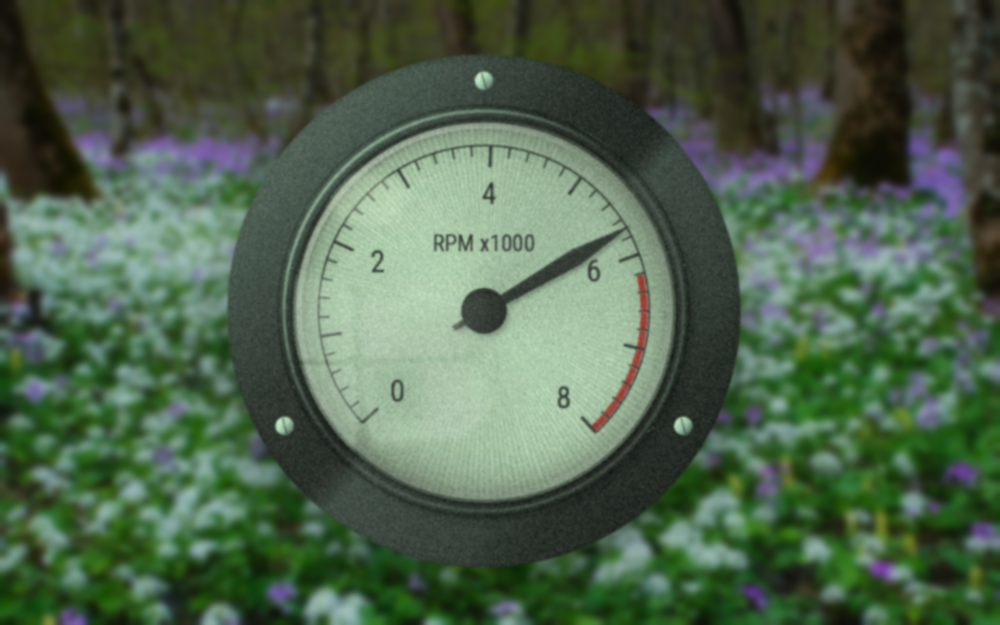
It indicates 5700 rpm
